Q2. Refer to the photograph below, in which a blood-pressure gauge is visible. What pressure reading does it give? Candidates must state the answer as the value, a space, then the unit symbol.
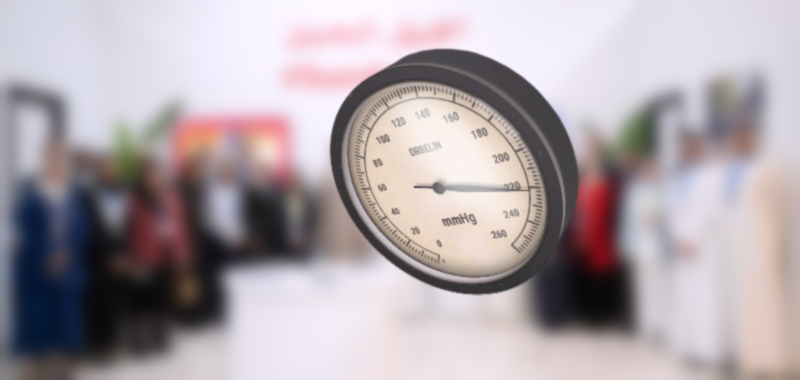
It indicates 220 mmHg
